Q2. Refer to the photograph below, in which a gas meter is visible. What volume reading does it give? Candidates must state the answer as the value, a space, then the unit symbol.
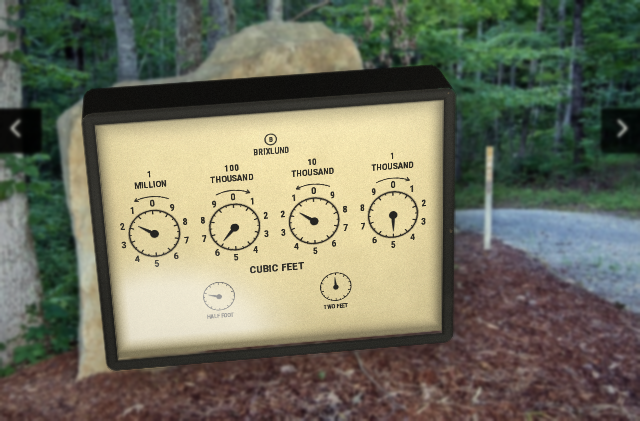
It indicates 161500 ft³
